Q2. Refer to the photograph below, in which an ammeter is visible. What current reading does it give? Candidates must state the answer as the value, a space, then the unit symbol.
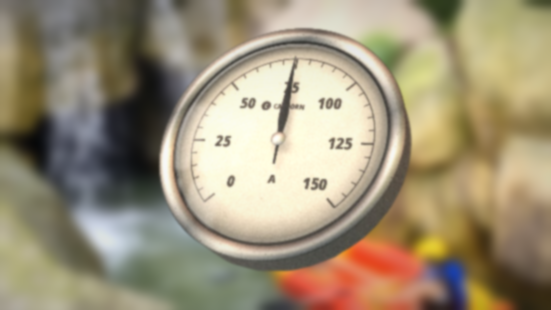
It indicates 75 A
